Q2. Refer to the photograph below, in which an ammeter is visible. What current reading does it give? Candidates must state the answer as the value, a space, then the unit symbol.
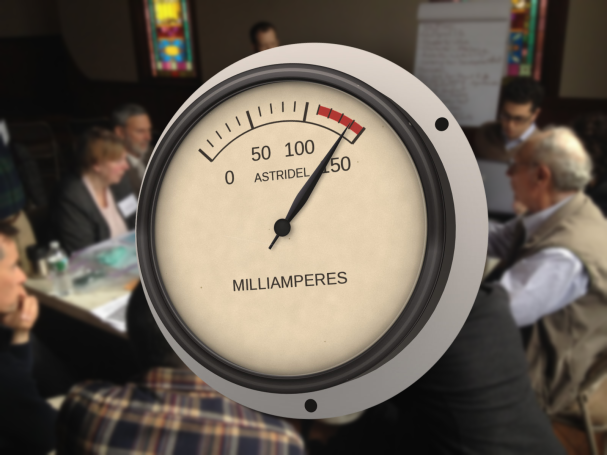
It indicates 140 mA
